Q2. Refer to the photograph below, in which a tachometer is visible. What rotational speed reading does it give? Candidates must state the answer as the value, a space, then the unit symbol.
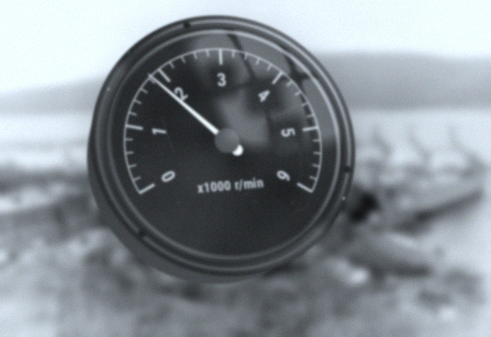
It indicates 1800 rpm
